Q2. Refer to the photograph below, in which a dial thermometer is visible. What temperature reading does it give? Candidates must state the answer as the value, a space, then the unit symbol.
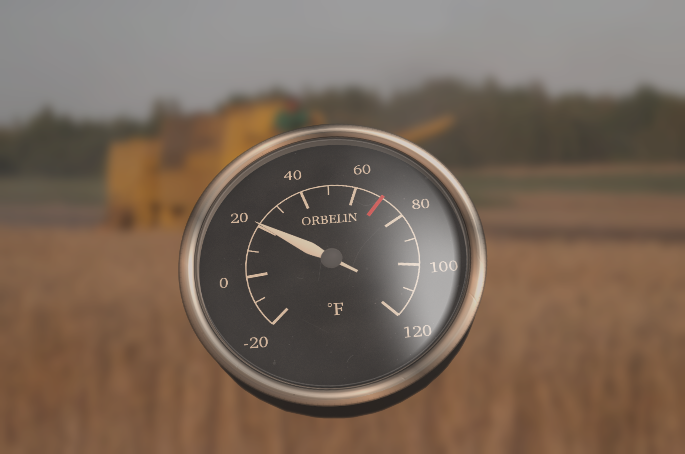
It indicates 20 °F
